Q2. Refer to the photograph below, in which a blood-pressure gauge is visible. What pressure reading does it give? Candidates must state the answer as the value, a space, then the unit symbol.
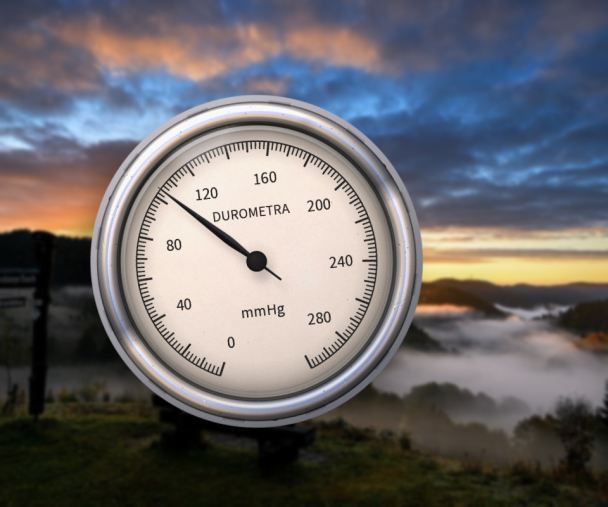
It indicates 104 mmHg
